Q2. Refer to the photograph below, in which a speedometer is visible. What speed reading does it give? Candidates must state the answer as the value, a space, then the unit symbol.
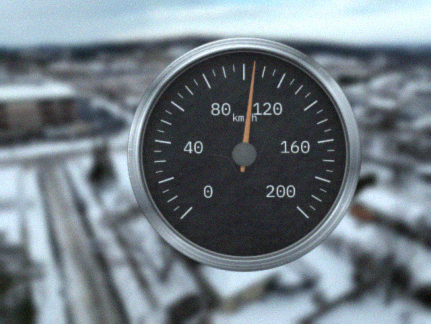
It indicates 105 km/h
